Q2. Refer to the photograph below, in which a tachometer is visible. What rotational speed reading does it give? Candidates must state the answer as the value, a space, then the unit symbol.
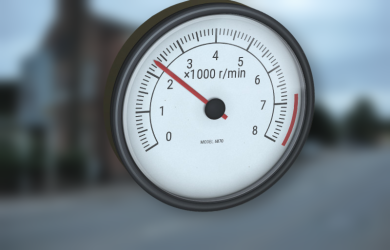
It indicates 2300 rpm
